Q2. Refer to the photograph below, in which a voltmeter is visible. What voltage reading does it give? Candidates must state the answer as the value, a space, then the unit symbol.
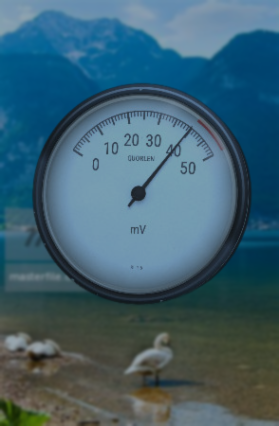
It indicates 40 mV
